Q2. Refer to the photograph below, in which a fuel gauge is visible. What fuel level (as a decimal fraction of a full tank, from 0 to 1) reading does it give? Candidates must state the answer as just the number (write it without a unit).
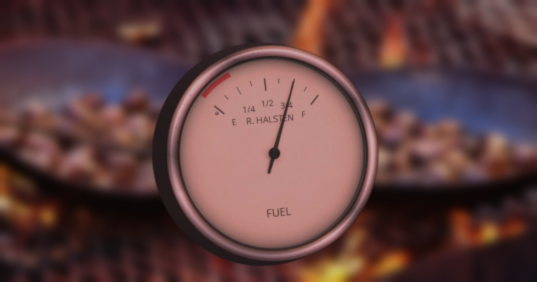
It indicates 0.75
